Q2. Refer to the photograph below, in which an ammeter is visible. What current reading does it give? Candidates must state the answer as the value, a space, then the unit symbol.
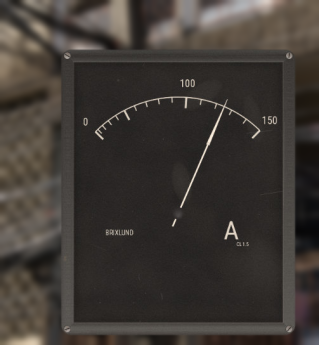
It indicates 125 A
